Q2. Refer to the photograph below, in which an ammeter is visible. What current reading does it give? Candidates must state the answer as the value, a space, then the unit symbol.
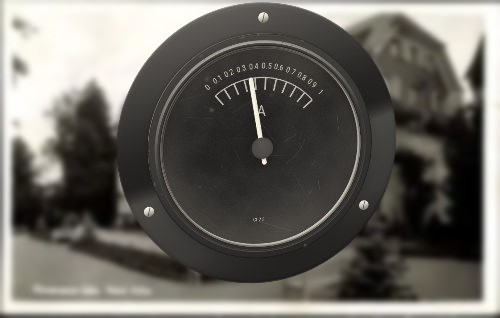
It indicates 0.35 A
